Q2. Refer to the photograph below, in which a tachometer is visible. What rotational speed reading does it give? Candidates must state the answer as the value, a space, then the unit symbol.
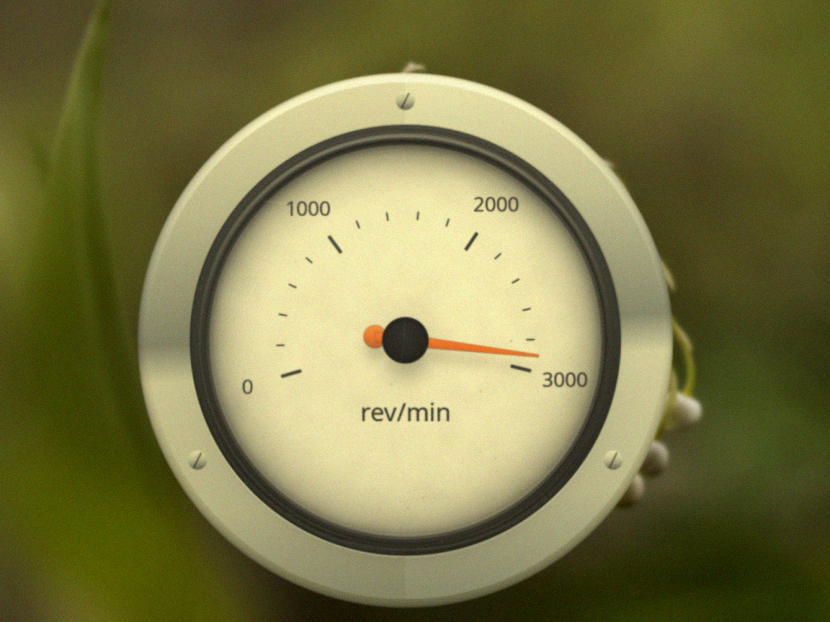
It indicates 2900 rpm
